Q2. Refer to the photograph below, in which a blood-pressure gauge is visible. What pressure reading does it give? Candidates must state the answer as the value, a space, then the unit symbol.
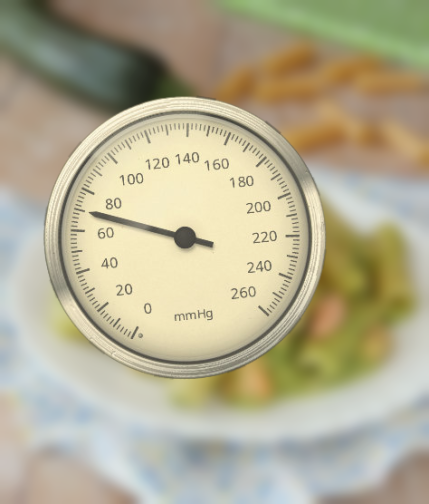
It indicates 70 mmHg
